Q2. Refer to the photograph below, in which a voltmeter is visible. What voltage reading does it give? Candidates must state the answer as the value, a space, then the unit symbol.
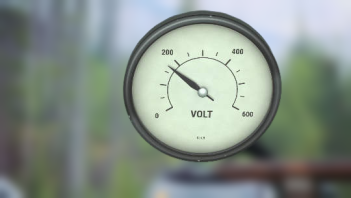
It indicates 175 V
